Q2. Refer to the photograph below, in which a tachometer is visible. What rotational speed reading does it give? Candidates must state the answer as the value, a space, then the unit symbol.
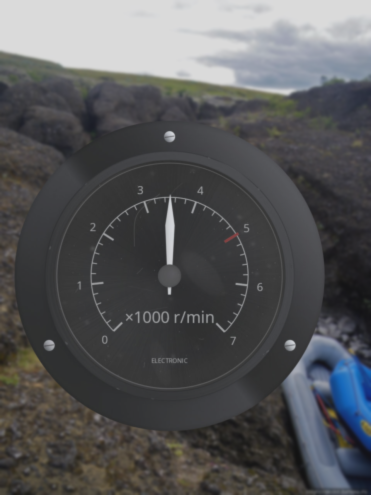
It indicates 3500 rpm
